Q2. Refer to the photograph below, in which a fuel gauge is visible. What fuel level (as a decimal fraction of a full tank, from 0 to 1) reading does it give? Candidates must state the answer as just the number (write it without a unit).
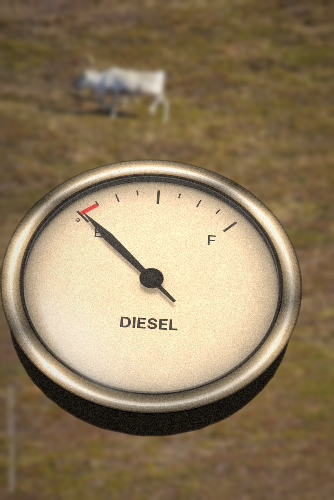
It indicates 0
